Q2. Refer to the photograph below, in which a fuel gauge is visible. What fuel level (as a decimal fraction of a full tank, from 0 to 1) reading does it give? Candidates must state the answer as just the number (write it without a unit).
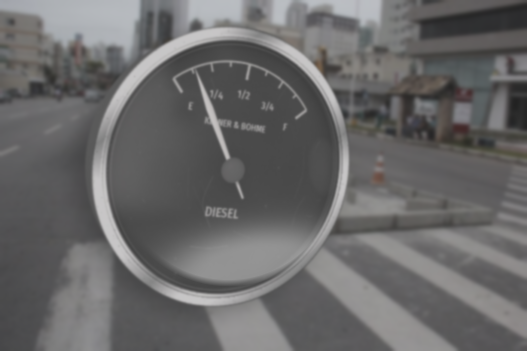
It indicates 0.125
